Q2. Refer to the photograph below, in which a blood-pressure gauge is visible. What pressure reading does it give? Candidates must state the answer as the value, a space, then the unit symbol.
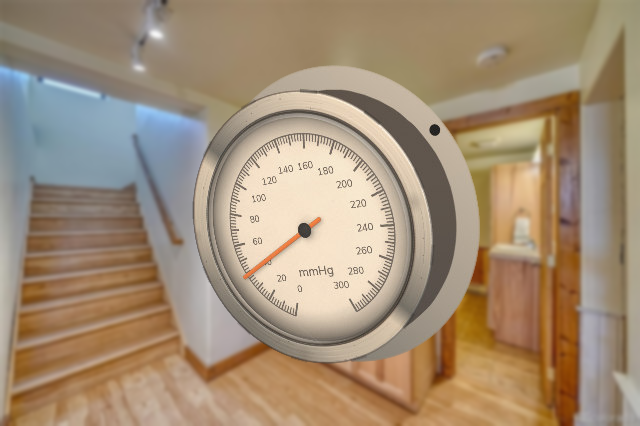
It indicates 40 mmHg
